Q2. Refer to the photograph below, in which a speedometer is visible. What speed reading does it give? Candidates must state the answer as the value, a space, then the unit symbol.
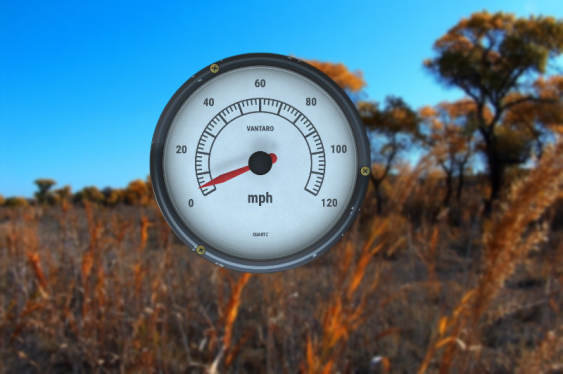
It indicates 4 mph
